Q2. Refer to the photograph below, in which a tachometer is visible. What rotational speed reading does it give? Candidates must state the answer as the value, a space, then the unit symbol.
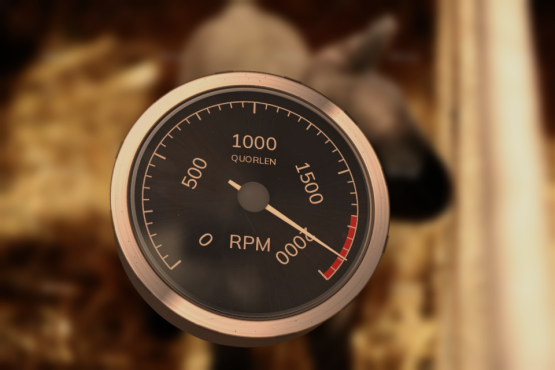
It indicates 1900 rpm
